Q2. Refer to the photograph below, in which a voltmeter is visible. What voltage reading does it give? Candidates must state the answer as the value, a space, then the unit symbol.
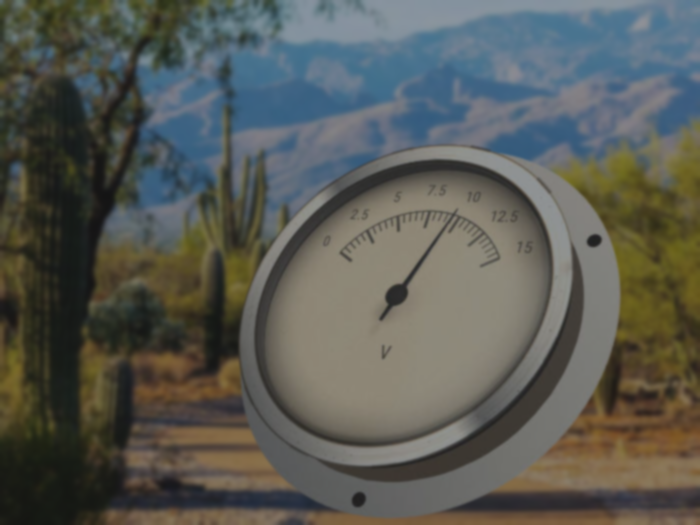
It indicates 10 V
